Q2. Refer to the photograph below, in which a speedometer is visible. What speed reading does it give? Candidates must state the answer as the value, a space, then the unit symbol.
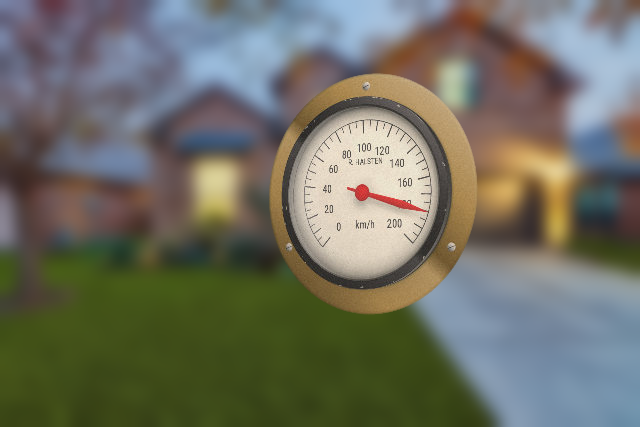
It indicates 180 km/h
